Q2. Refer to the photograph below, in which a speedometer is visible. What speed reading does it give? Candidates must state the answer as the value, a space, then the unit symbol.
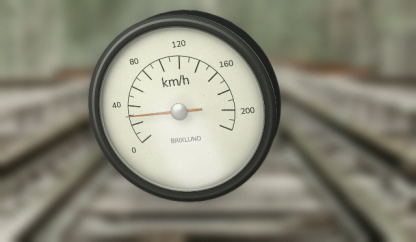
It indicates 30 km/h
